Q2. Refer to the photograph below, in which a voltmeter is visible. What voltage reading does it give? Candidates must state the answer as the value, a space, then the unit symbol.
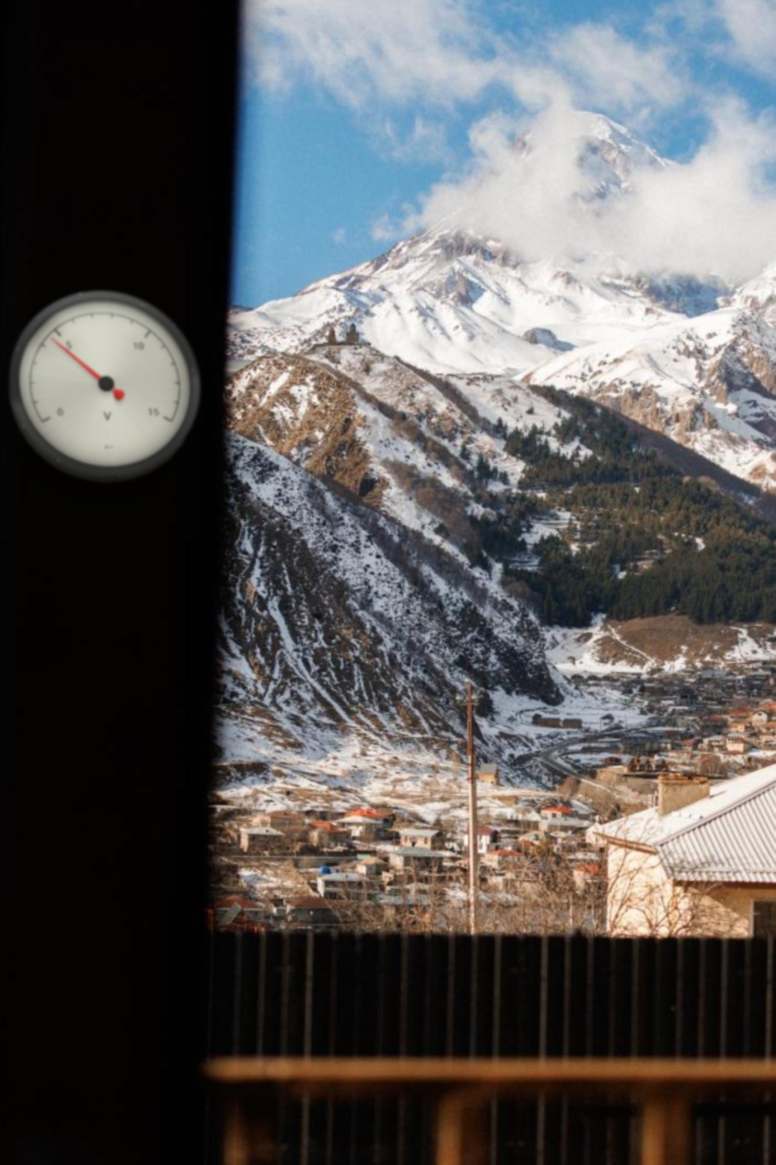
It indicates 4.5 V
